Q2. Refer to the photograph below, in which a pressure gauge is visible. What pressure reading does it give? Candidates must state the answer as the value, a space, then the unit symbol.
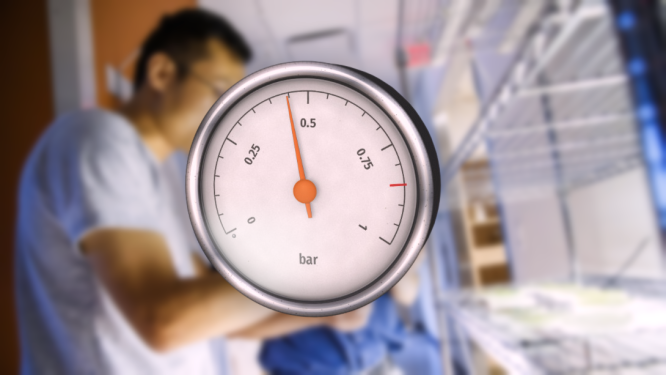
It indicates 0.45 bar
